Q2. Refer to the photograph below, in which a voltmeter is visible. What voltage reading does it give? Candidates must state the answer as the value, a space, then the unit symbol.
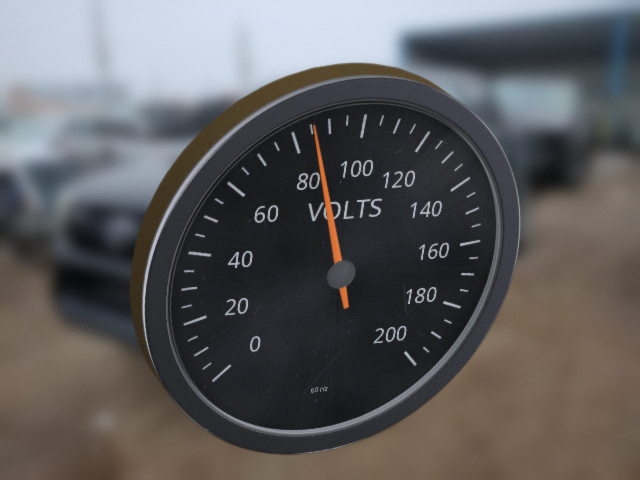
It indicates 85 V
